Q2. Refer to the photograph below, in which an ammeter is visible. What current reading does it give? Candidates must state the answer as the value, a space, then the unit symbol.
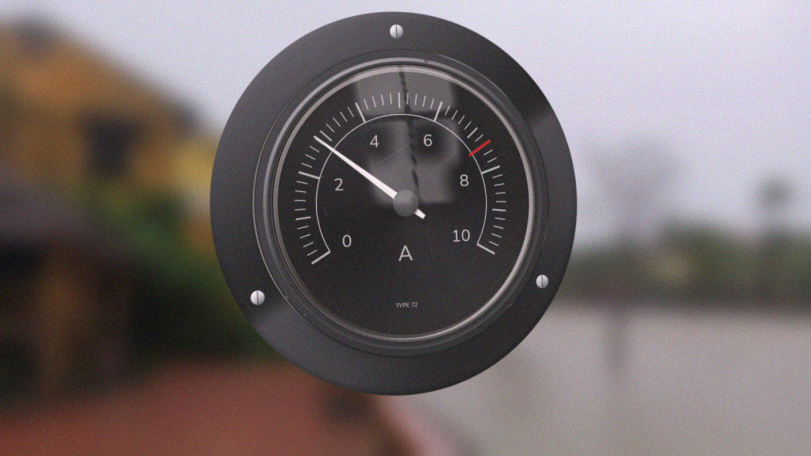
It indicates 2.8 A
